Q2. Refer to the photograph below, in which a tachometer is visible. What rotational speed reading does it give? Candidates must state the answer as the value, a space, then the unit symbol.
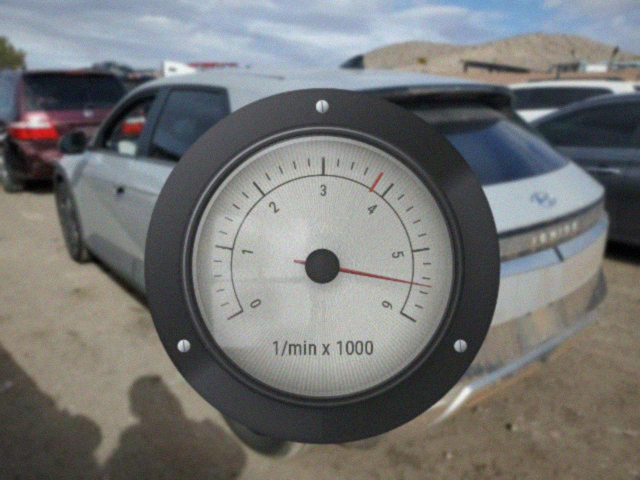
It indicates 5500 rpm
